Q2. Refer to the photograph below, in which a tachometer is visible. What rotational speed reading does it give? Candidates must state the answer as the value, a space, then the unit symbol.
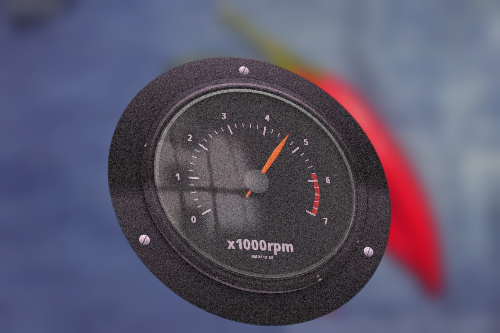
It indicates 4600 rpm
